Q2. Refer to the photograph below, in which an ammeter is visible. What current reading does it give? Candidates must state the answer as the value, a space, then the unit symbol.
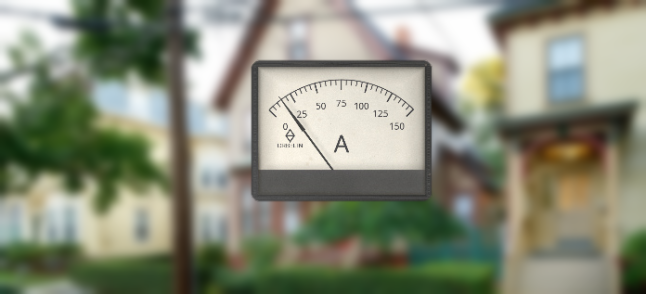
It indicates 15 A
